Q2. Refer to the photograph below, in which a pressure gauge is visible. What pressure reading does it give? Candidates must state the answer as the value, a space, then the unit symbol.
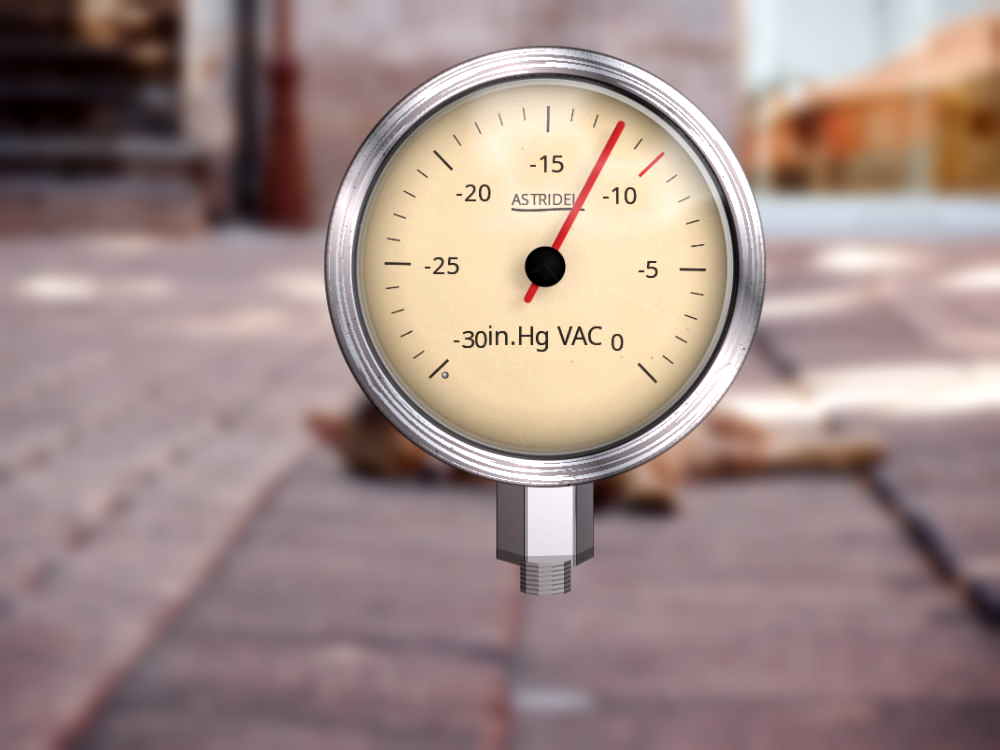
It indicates -12 inHg
